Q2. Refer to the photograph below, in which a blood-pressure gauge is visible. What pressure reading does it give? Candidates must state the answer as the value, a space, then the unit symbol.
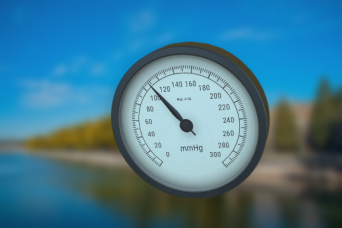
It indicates 110 mmHg
